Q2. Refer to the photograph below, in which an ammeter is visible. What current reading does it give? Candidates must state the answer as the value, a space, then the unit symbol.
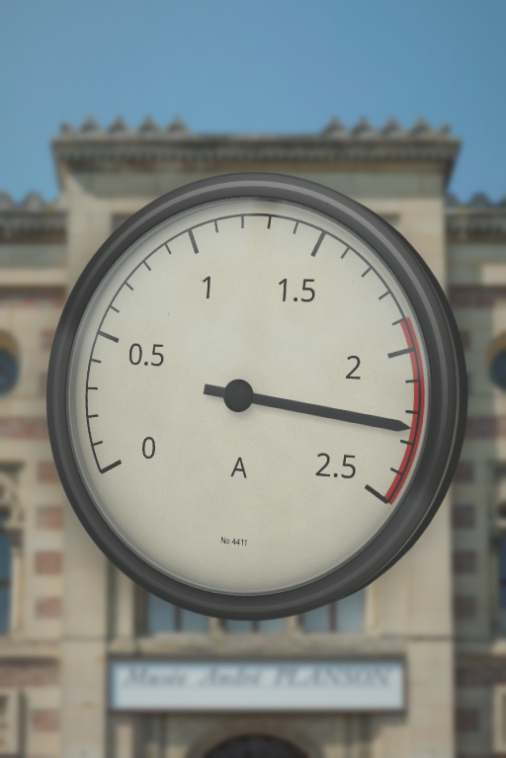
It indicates 2.25 A
